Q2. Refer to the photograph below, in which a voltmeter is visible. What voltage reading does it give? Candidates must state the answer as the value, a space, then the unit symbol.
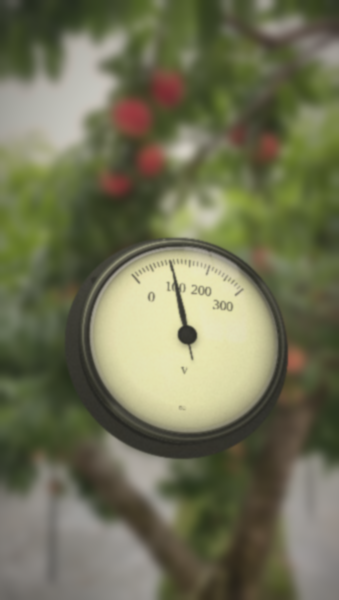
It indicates 100 V
